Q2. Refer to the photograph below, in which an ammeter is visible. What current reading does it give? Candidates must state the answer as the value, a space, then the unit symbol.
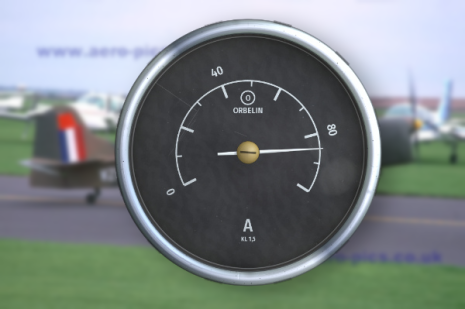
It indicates 85 A
